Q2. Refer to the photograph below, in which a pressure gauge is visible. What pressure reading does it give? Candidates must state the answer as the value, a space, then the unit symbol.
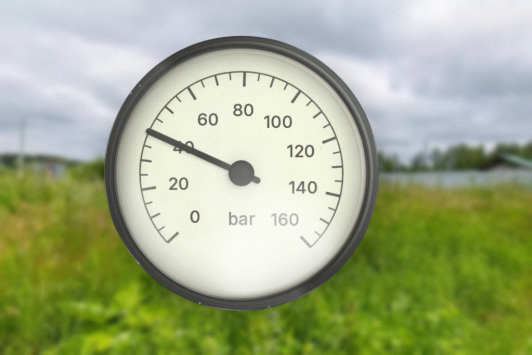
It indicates 40 bar
